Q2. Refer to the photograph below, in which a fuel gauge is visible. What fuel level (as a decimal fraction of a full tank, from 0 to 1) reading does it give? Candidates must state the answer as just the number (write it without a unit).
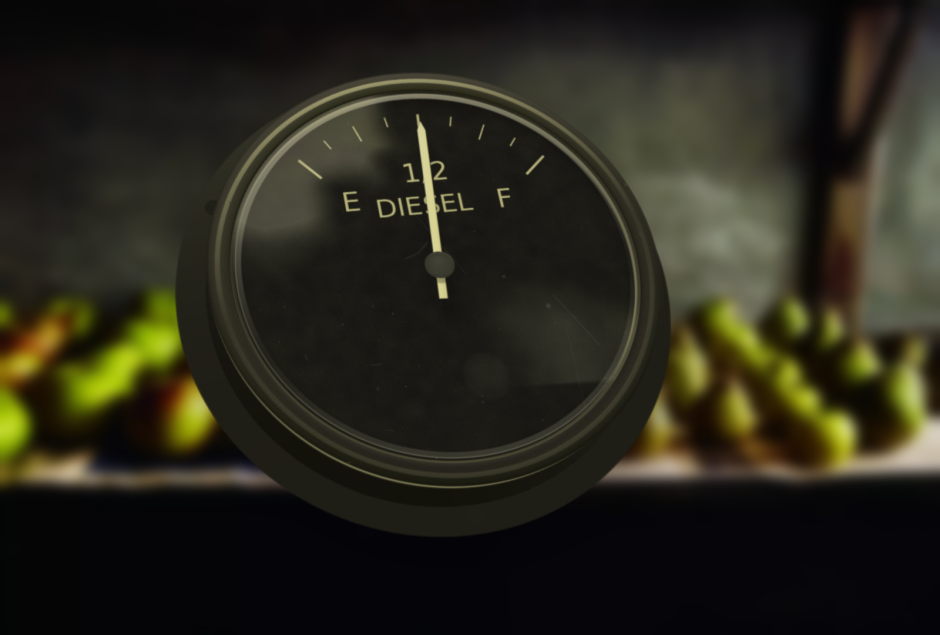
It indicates 0.5
